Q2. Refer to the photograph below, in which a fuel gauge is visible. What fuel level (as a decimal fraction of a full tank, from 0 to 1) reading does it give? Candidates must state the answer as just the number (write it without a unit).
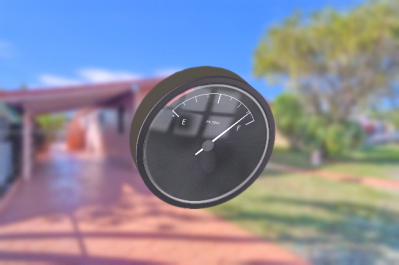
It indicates 0.875
